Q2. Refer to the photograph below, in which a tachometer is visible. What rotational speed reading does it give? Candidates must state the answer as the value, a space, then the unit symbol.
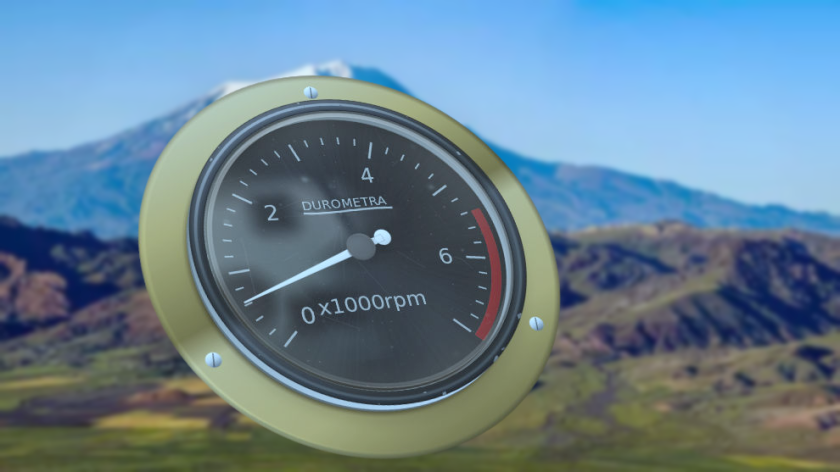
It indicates 600 rpm
